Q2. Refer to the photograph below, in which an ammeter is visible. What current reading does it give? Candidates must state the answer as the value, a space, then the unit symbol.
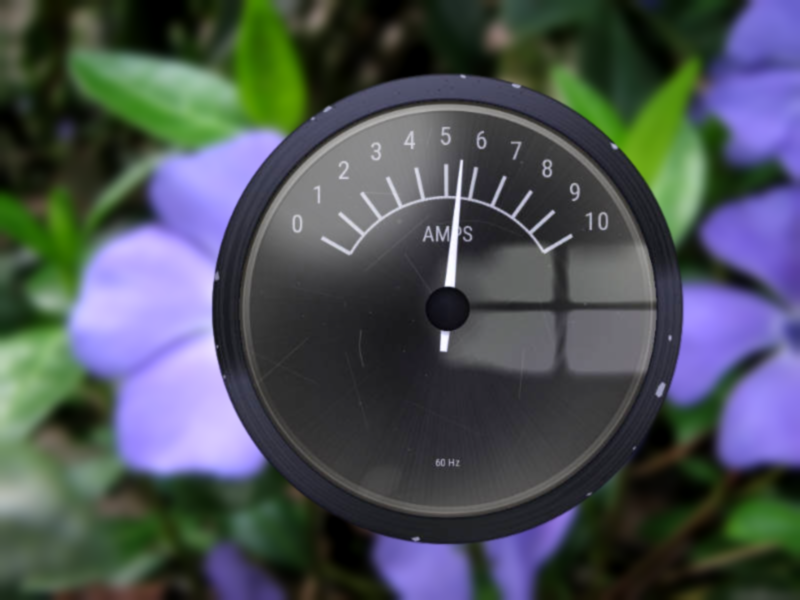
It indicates 5.5 A
